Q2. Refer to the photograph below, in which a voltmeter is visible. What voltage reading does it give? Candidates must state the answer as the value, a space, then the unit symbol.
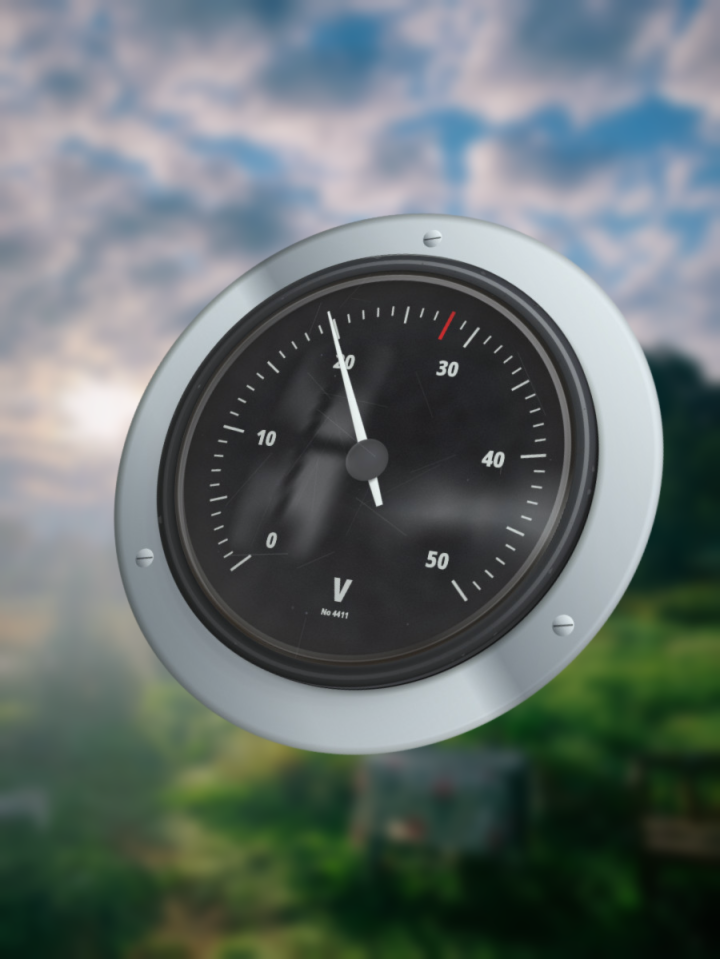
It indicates 20 V
